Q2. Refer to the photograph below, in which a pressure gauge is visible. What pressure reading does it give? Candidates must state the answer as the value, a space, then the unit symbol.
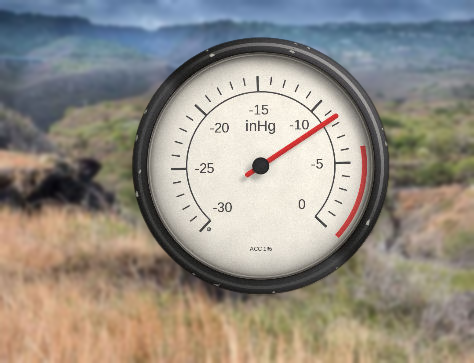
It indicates -8.5 inHg
